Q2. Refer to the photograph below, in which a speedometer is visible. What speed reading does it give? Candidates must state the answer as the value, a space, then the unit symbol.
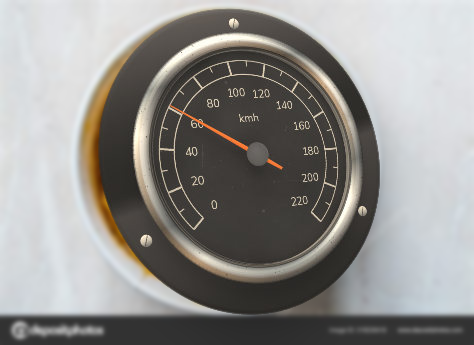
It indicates 60 km/h
